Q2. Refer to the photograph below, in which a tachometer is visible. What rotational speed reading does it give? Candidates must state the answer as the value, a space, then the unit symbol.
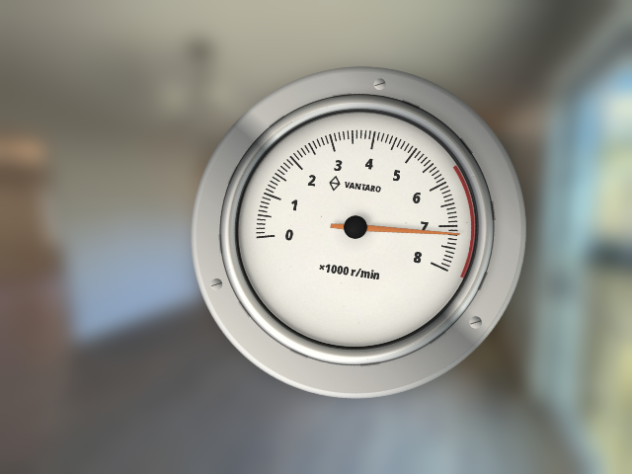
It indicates 7200 rpm
